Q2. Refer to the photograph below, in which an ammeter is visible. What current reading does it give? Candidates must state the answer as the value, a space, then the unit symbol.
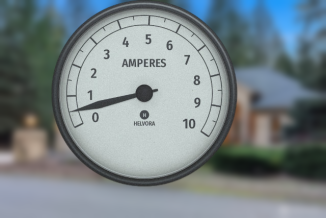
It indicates 0.5 A
